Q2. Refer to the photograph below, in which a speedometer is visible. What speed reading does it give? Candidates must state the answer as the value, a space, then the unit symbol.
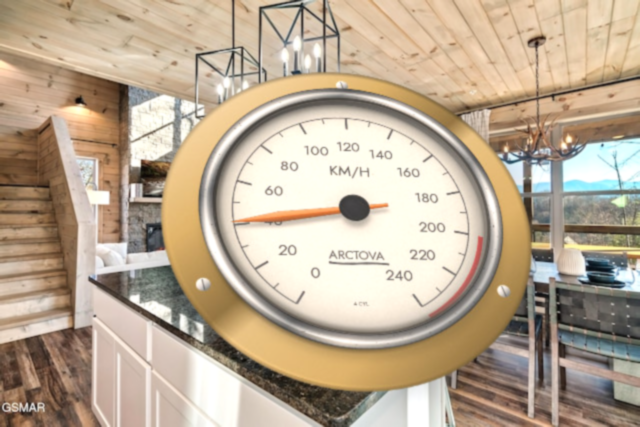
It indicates 40 km/h
